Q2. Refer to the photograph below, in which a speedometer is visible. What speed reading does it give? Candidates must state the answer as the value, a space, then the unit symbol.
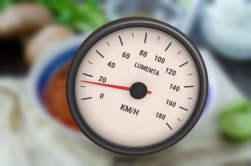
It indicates 15 km/h
